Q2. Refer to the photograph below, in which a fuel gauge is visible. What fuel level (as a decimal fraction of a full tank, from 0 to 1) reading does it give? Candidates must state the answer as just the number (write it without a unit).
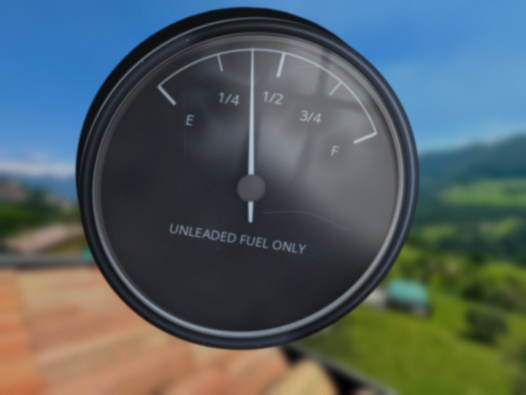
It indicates 0.375
